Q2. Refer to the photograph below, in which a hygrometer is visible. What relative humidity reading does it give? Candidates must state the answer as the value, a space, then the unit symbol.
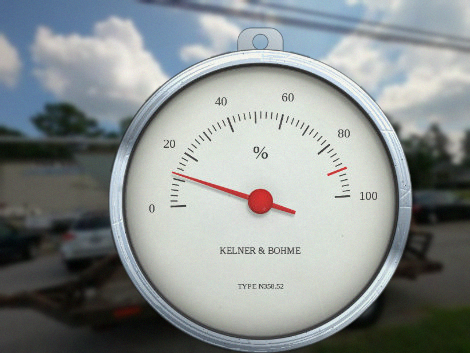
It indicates 12 %
